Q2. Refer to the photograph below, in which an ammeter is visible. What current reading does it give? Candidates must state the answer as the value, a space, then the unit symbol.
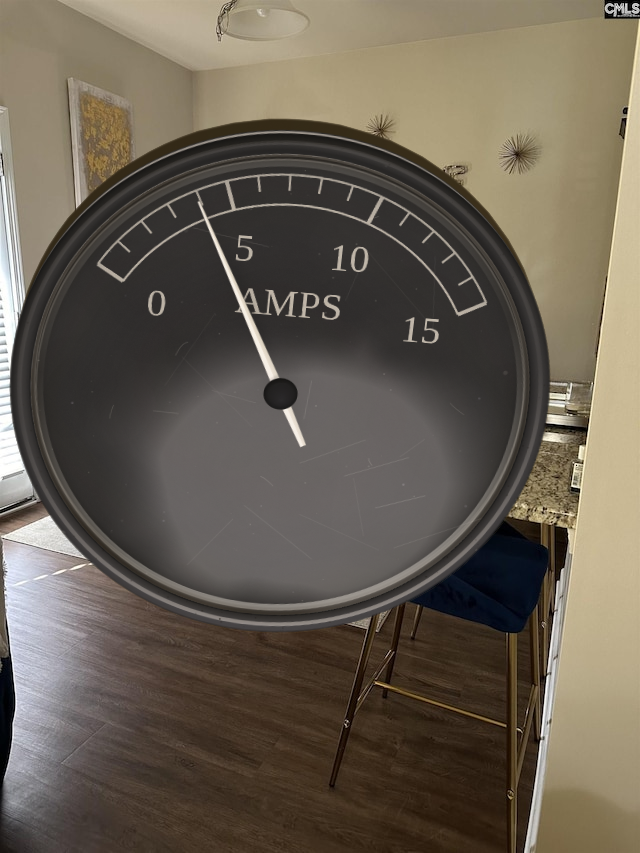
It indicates 4 A
